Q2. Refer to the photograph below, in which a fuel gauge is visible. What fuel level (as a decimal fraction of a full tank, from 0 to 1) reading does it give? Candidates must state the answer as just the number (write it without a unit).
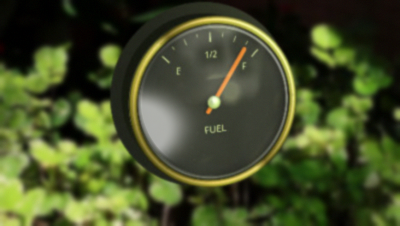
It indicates 0.875
